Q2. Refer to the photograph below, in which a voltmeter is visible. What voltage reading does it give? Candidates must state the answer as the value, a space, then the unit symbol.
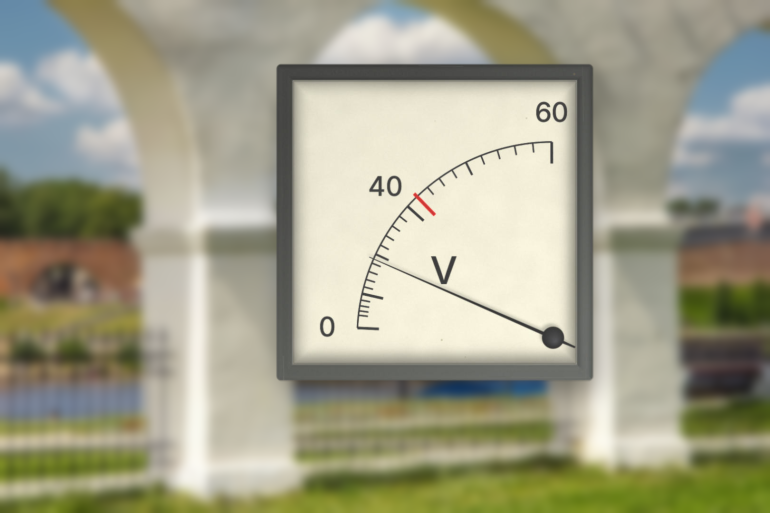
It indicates 29 V
